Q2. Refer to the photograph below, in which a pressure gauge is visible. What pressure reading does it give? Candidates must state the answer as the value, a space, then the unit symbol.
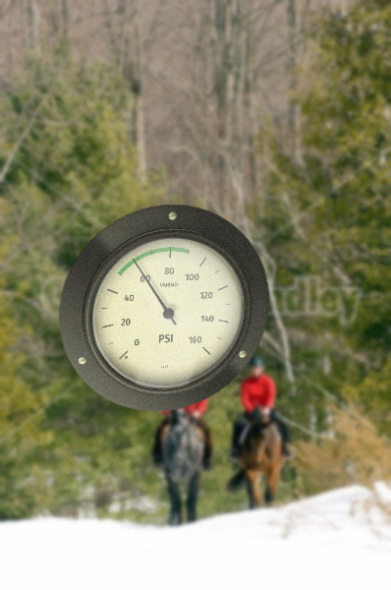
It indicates 60 psi
